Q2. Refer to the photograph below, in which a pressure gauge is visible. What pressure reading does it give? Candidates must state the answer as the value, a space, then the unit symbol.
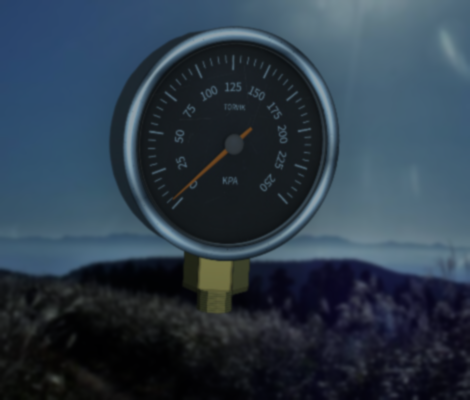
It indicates 5 kPa
